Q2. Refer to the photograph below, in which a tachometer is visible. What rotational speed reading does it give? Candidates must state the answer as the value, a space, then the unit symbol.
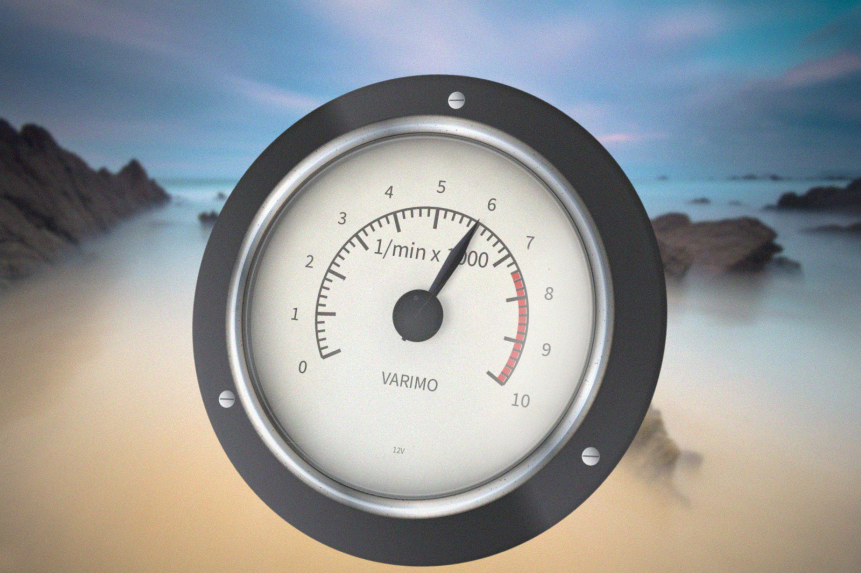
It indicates 6000 rpm
